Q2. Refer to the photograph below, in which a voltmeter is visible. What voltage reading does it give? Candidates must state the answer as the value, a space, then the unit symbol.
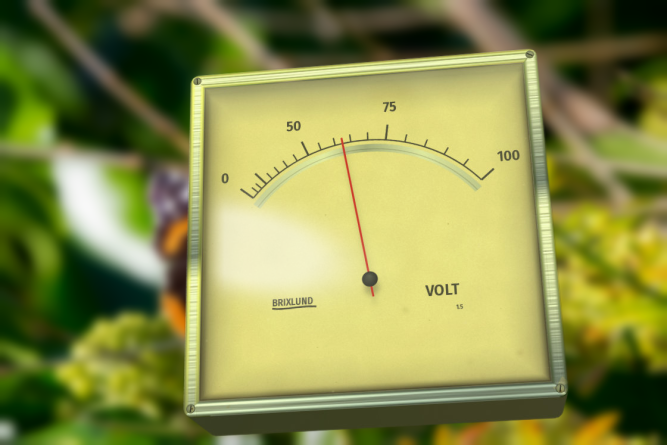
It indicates 62.5 V
